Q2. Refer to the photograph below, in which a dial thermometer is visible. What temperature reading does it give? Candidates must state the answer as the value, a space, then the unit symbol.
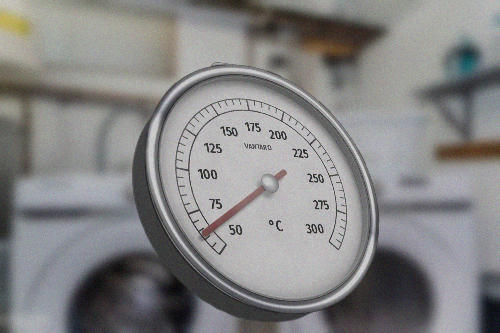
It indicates 62.5 °C
